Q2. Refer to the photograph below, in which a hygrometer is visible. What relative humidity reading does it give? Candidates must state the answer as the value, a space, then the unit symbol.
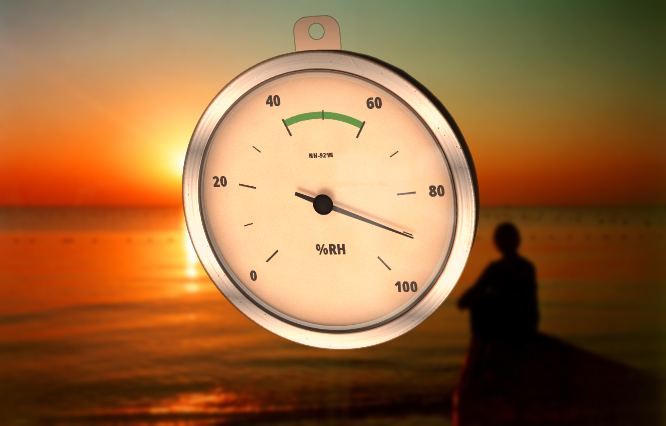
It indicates 90 %
